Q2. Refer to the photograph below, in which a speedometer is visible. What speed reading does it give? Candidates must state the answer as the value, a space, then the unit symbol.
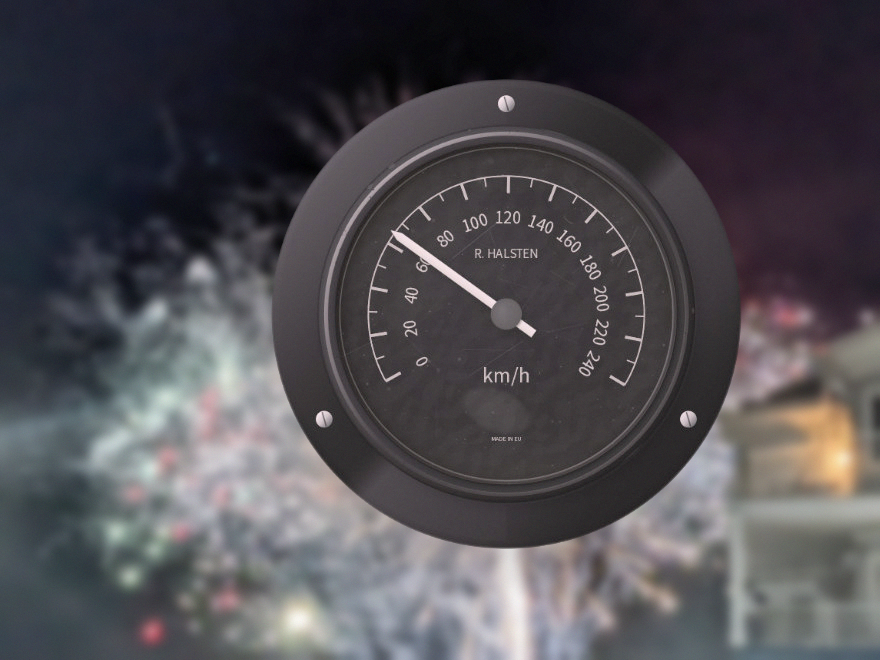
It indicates 65 km/h
